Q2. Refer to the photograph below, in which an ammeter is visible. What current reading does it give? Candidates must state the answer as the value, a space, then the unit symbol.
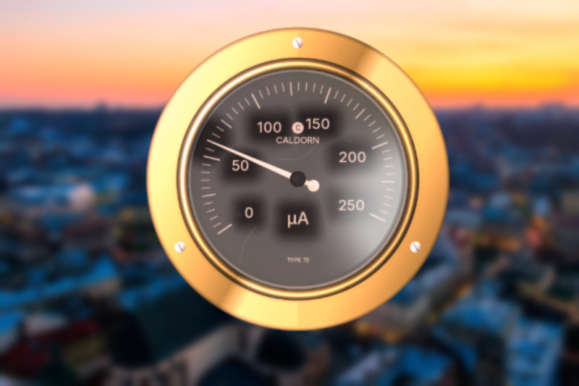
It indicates 60 µA
